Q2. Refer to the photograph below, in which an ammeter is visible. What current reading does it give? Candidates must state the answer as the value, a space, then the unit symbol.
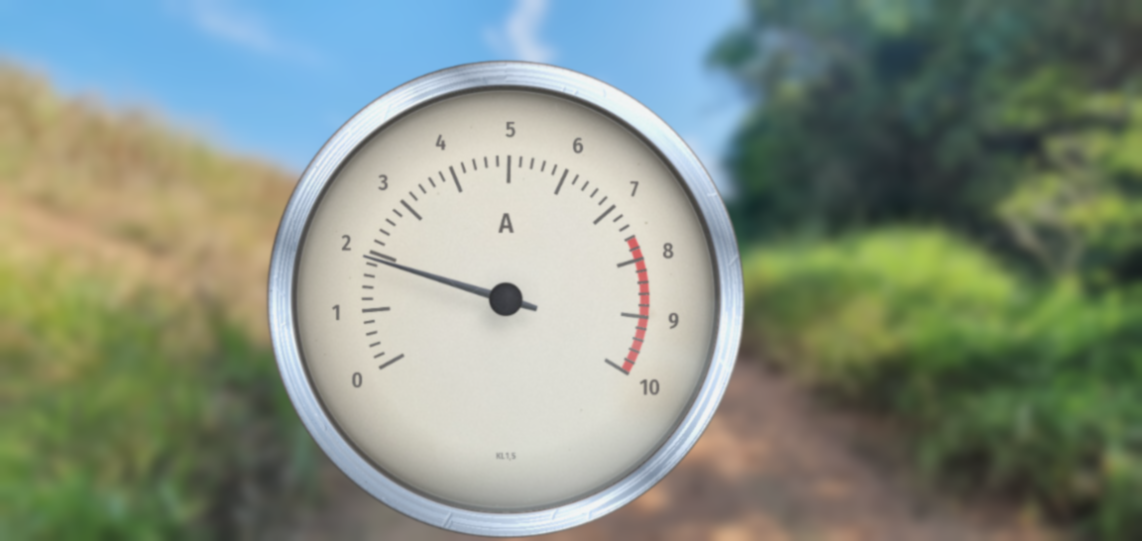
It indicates 1.9 A
